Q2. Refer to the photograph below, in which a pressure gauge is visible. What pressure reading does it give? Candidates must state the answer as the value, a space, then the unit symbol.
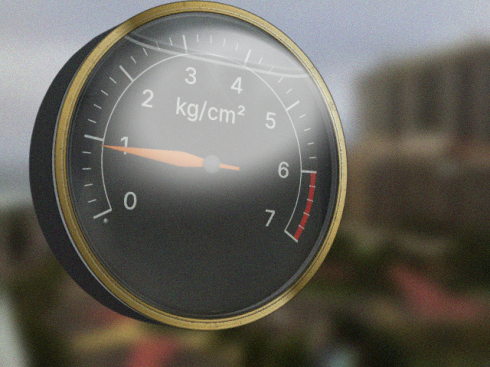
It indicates 0.9 kg/cm²
